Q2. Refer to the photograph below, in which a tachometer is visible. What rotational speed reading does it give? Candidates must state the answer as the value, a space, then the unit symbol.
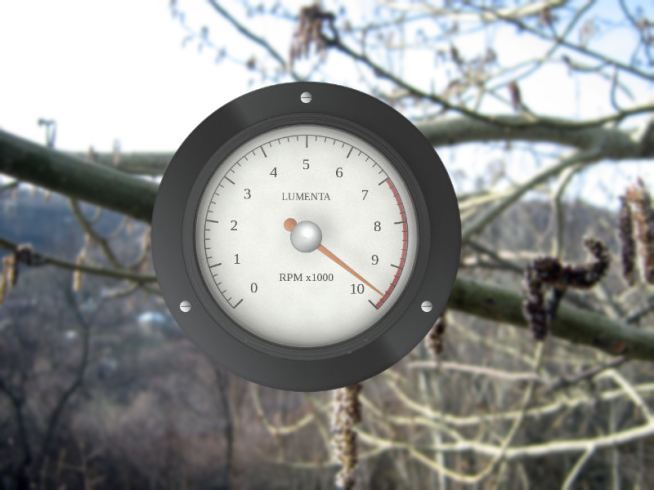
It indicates 9700 rpm
